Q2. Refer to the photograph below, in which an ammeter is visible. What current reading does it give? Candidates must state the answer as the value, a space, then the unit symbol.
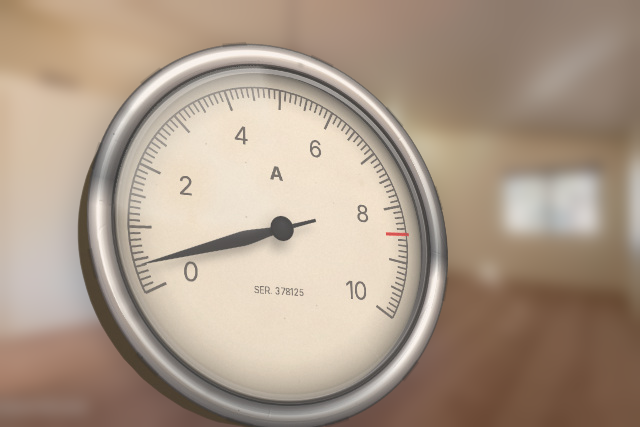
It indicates 0.4 A
